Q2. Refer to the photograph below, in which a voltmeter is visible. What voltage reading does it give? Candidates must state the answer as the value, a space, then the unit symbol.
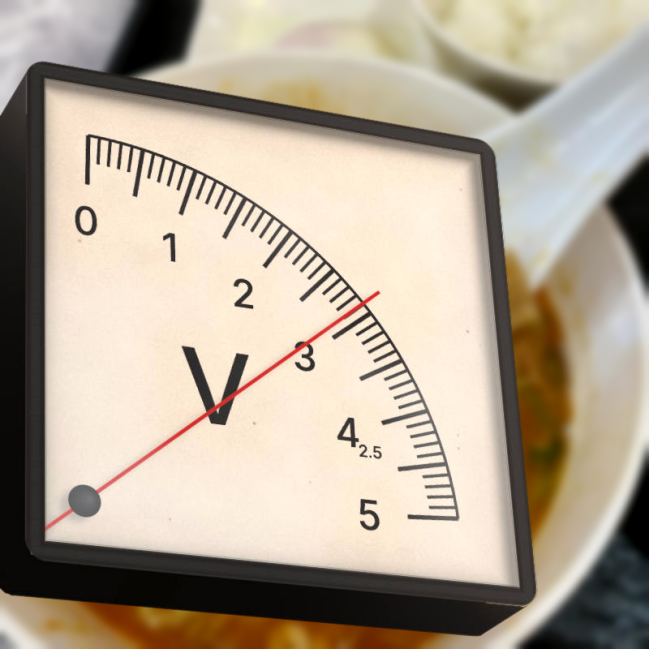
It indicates 2.9 V
